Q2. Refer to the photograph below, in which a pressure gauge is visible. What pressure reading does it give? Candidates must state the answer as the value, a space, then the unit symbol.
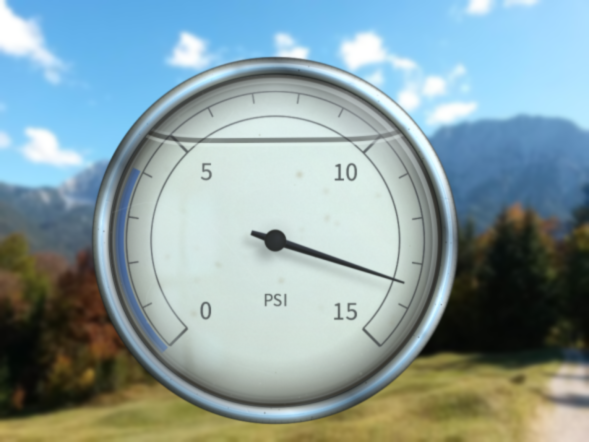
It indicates 13.5 psi
